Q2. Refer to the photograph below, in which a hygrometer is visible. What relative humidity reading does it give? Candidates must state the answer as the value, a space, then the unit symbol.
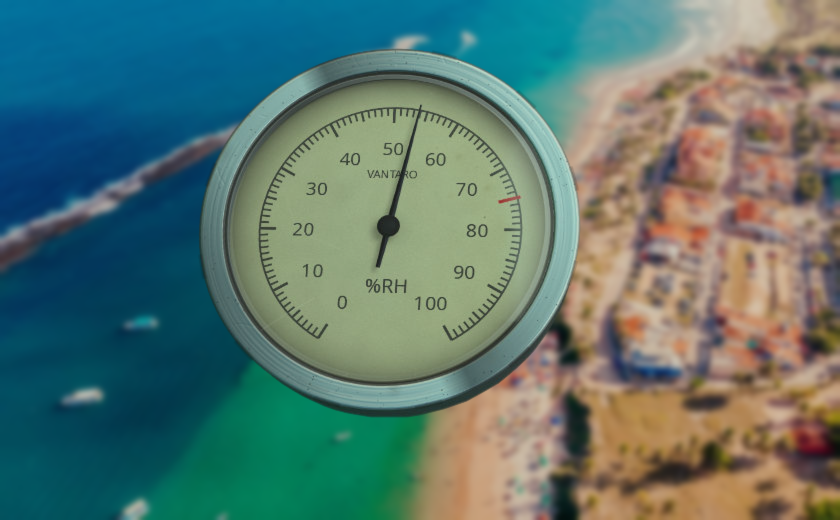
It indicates 54 %
